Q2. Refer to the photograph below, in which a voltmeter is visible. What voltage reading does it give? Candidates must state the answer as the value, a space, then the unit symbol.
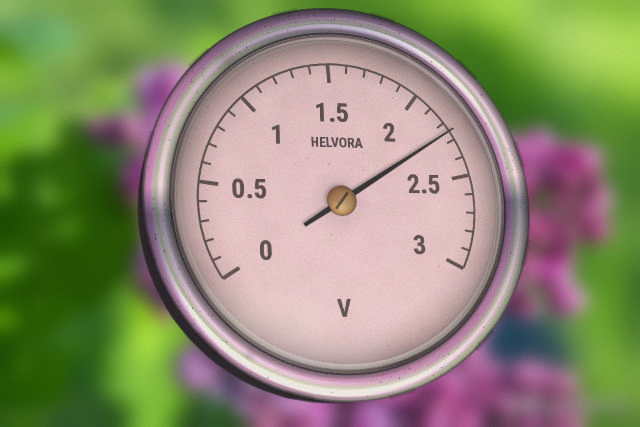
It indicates 2.25 V
